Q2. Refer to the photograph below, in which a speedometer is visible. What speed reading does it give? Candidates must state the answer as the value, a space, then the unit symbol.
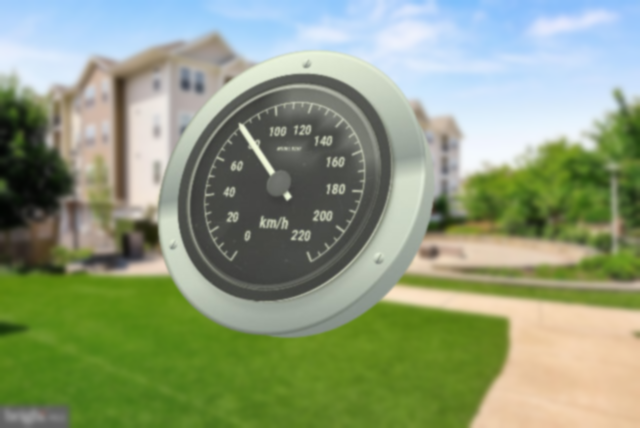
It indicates 80 km/h
